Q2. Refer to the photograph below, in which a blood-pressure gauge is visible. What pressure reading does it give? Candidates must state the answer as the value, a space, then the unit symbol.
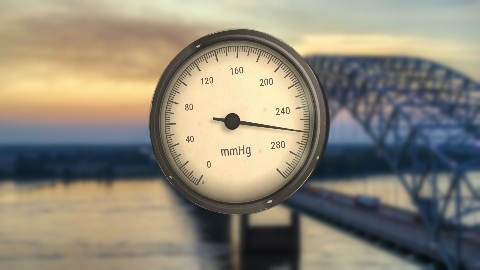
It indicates 260 mmHg
